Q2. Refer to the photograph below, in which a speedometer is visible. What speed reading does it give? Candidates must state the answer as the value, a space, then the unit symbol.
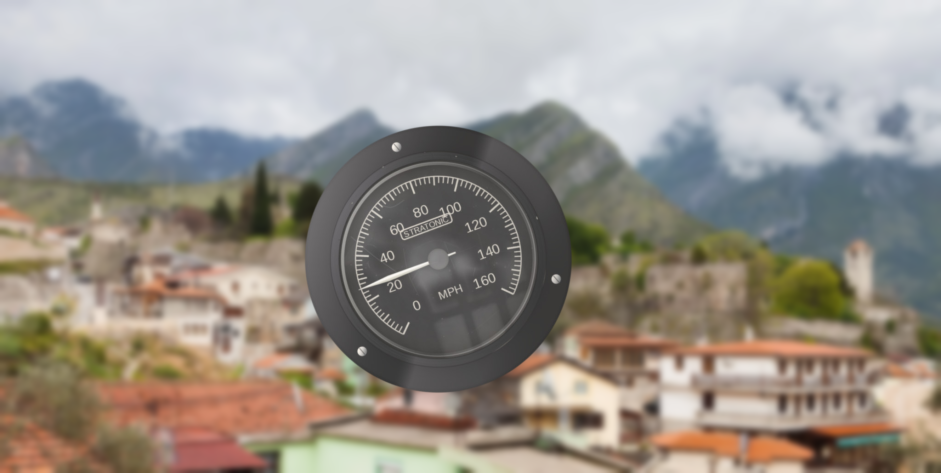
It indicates 26 mph
